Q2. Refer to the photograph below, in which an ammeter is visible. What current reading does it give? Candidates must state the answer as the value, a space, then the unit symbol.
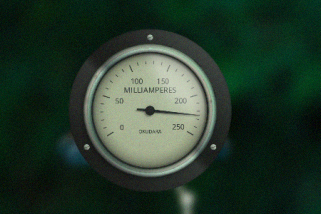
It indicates 225 mA
